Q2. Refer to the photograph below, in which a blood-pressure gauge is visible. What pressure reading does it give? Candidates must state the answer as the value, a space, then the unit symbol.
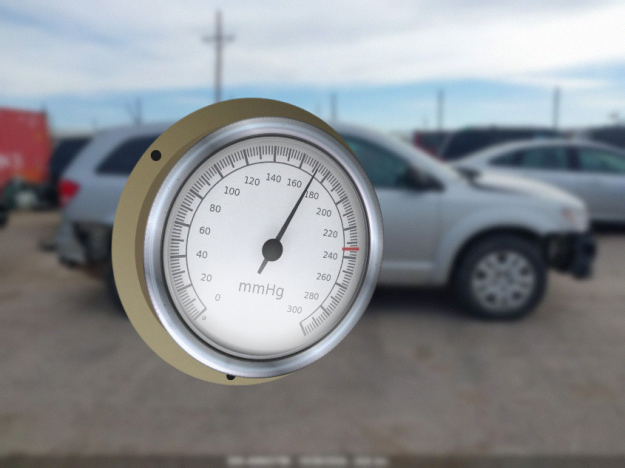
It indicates 170 mmHg
